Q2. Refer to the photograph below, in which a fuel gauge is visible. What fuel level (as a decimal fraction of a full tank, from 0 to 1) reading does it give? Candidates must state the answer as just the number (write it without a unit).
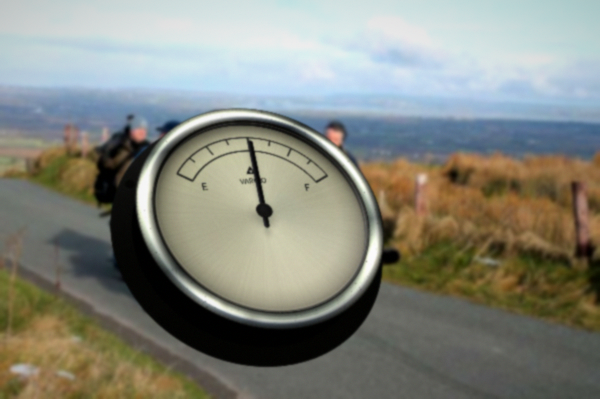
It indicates 0.5
